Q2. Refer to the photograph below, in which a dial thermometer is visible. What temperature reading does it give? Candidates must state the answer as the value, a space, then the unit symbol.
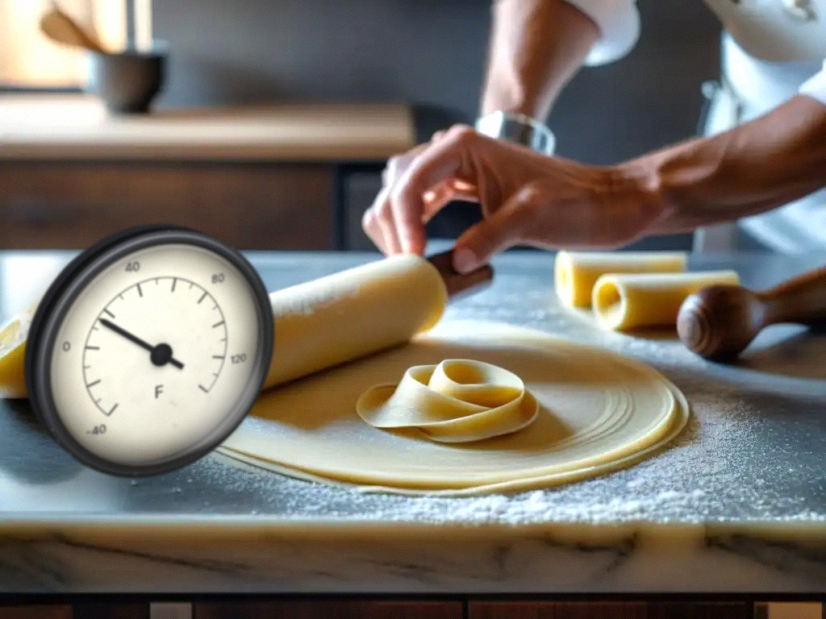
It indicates 15 °F
